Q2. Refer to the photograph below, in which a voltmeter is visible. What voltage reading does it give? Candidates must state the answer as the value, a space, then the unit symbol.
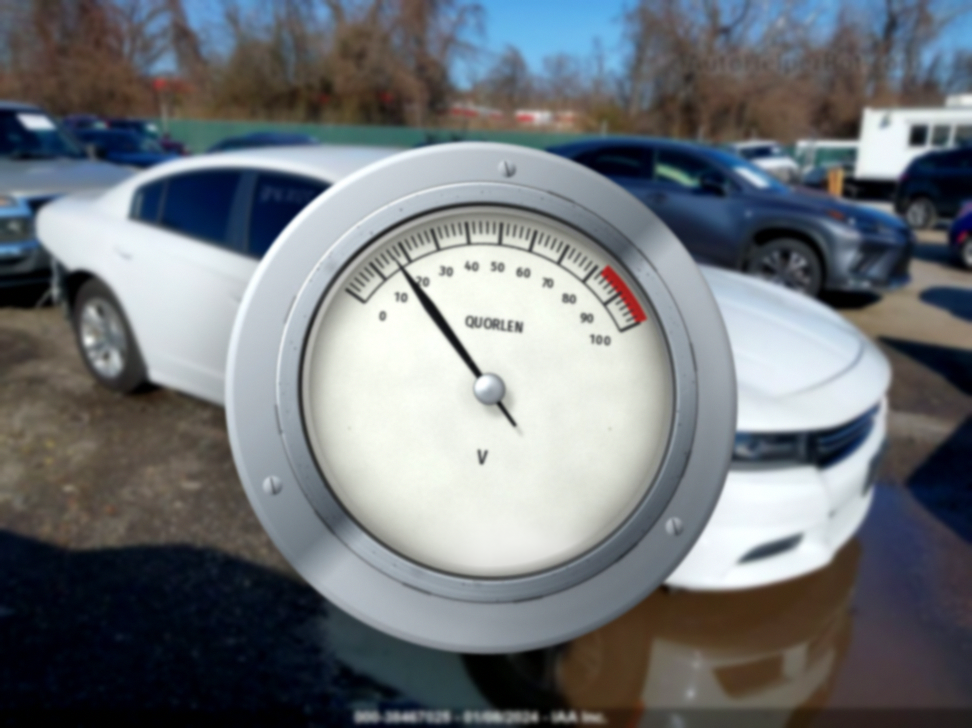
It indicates 16 V
